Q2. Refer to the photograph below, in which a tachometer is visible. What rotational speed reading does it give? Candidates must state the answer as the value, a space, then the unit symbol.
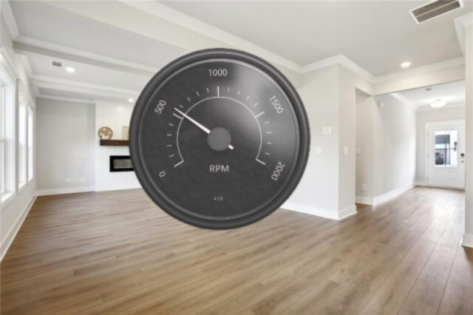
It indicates 550 rpm
